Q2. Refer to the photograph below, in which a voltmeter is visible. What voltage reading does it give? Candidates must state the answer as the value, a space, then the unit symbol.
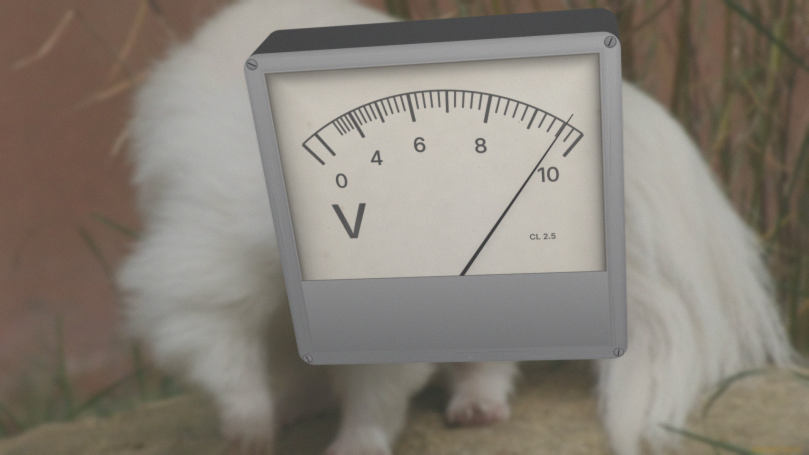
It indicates 9.6 V
